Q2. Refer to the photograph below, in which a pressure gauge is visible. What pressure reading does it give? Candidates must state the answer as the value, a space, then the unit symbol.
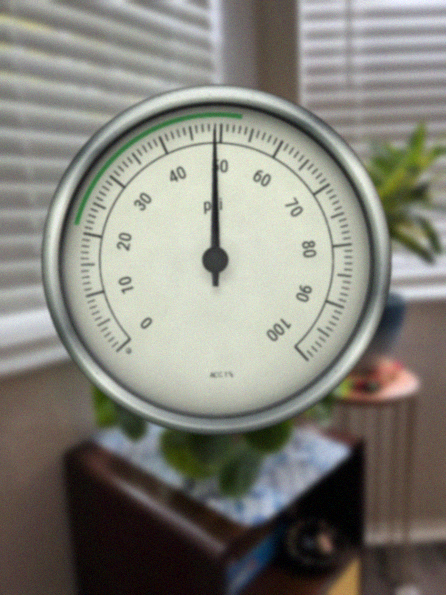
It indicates 49 psi
